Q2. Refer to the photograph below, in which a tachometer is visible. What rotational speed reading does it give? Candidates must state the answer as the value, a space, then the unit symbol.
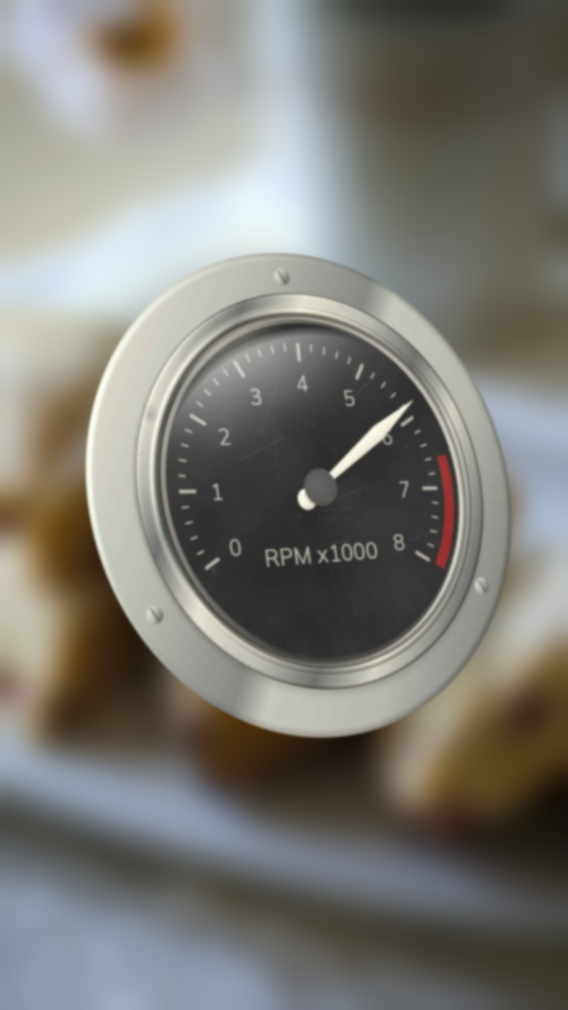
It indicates 5800 rpm
